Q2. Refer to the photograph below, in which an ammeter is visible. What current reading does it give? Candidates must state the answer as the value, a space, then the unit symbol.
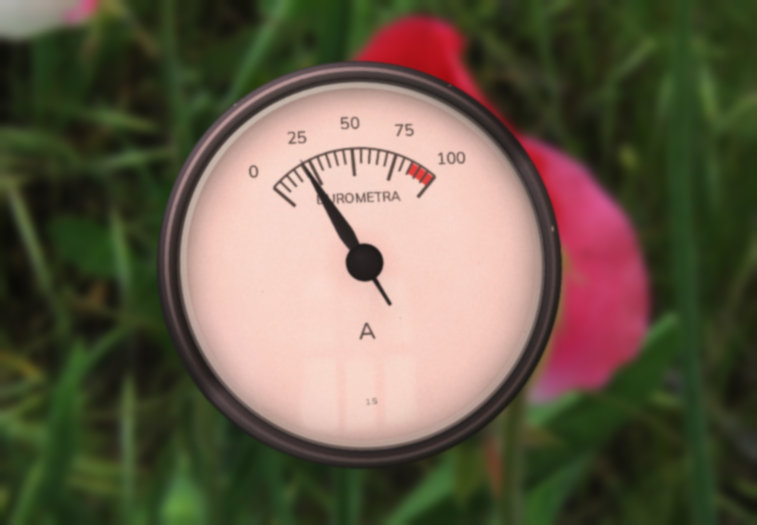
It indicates 20 A
